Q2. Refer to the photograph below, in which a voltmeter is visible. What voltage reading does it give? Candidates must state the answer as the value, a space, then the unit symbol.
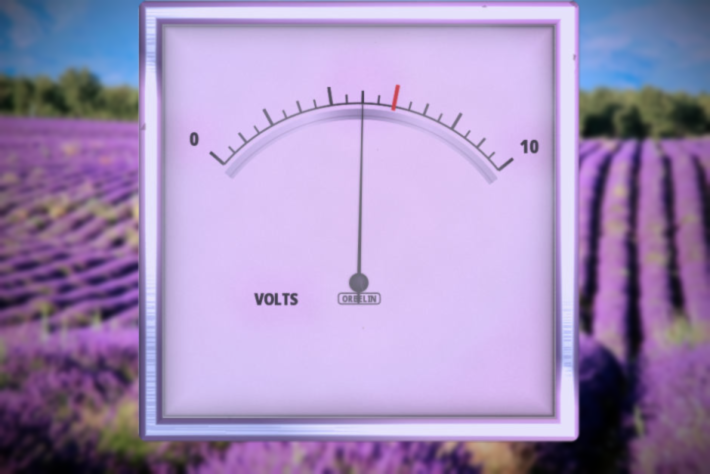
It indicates 5 V
